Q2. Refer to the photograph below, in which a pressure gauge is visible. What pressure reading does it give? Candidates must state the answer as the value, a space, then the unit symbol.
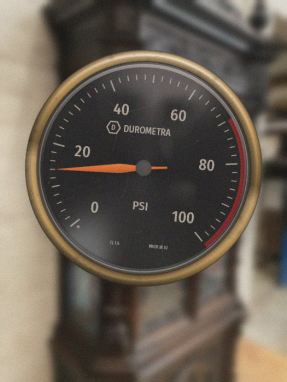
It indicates 14 psi
